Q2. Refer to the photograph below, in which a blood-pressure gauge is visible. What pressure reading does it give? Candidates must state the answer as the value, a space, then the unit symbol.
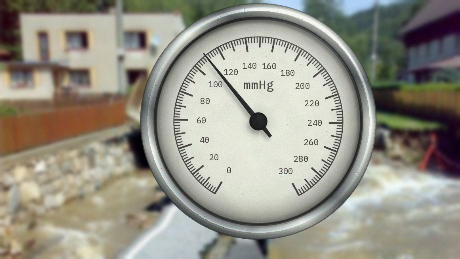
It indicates 110 mmHg
